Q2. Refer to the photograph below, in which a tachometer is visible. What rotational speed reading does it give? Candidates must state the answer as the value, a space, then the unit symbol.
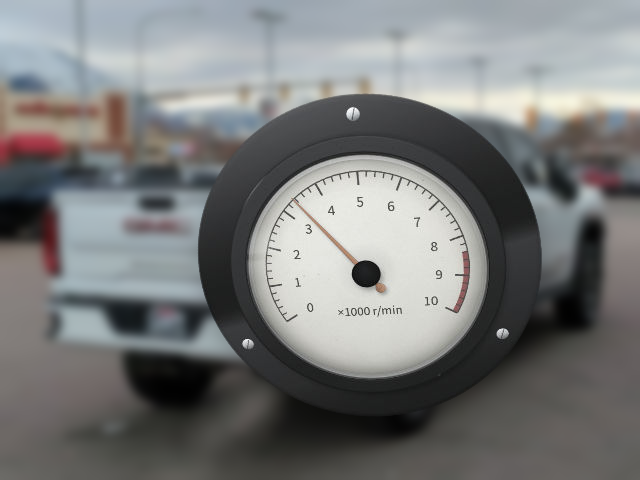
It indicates 3400 rpm
